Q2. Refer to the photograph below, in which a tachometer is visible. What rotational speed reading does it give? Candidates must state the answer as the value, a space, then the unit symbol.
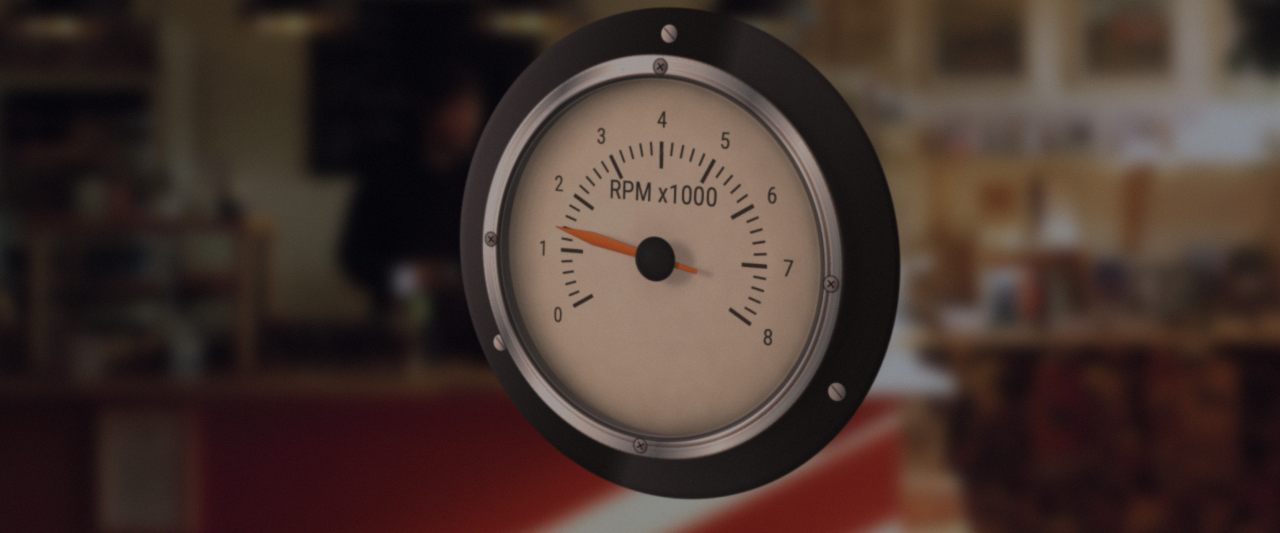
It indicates 1400 rpm
